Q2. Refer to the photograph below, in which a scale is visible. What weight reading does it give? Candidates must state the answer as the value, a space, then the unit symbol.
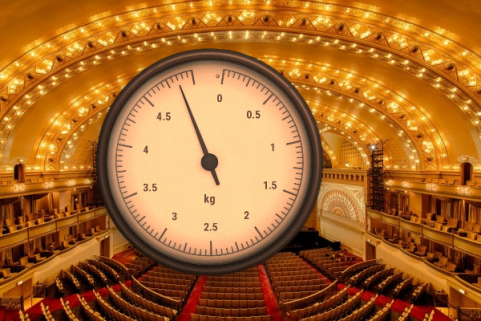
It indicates 4.85 kg
